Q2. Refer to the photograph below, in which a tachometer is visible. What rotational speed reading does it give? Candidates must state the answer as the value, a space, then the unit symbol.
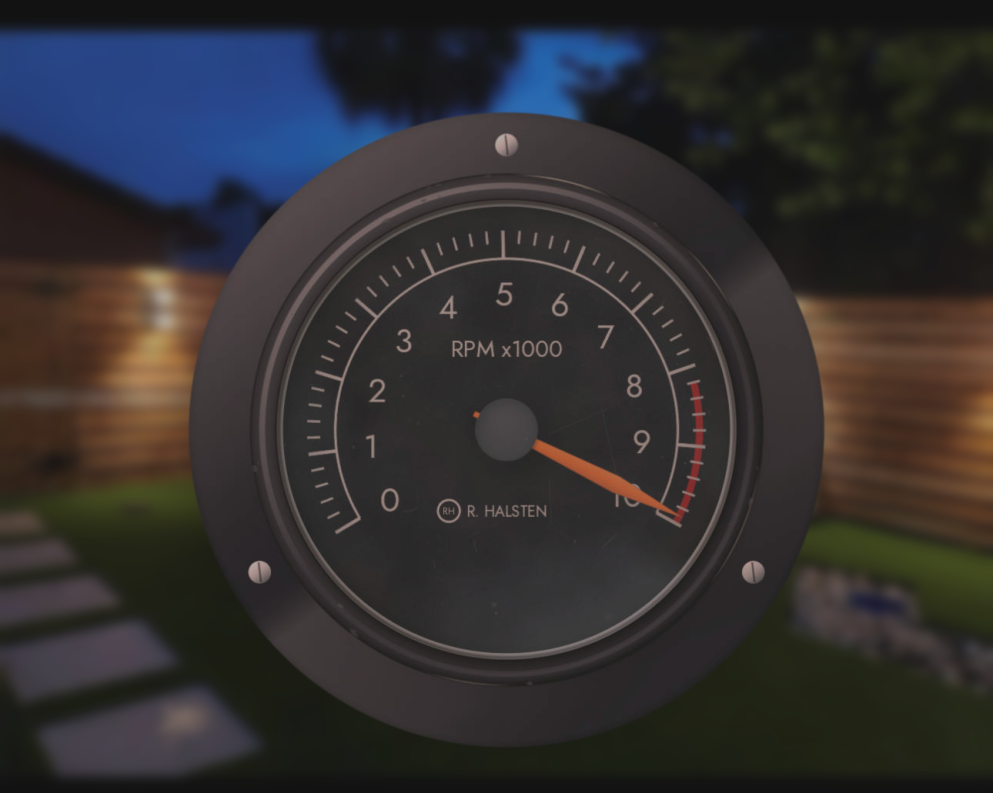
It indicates 9900 rpm
